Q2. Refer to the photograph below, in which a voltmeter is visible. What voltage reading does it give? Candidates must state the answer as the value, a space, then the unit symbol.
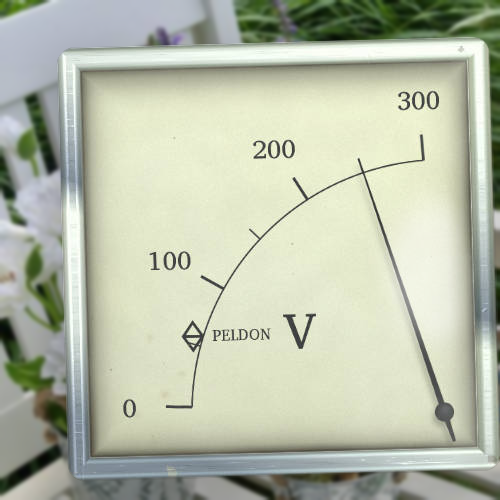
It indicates 250 V
